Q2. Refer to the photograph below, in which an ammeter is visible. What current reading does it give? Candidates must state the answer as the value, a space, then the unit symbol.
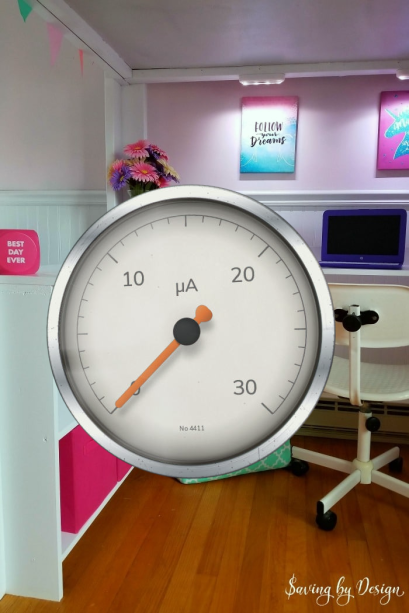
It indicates 0 µA
